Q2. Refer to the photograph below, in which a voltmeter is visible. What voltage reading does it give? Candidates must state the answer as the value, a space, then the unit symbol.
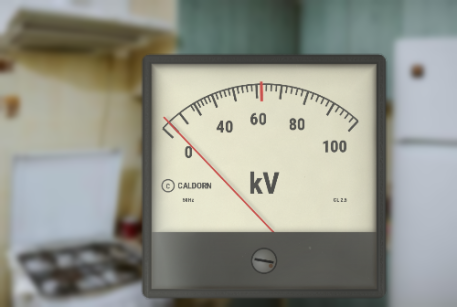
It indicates 10 kV
